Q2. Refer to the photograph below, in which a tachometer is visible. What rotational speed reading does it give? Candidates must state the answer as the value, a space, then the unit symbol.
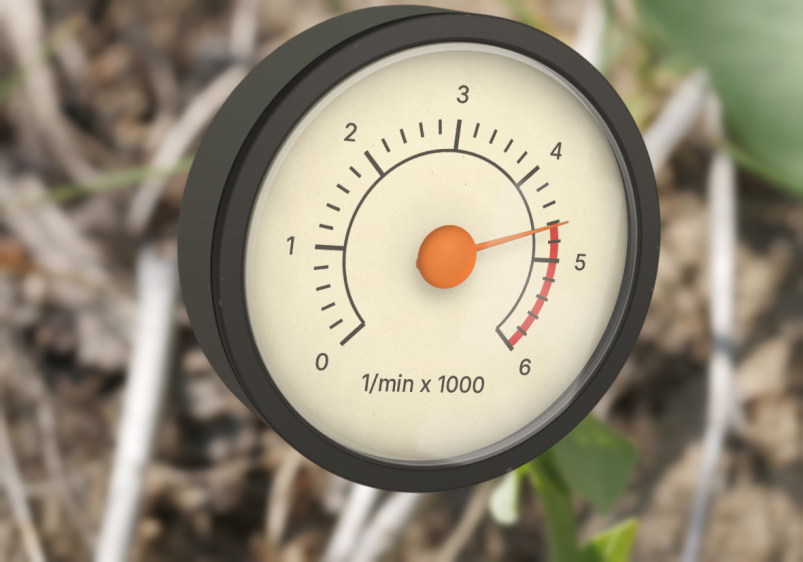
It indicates 4600 rpm
